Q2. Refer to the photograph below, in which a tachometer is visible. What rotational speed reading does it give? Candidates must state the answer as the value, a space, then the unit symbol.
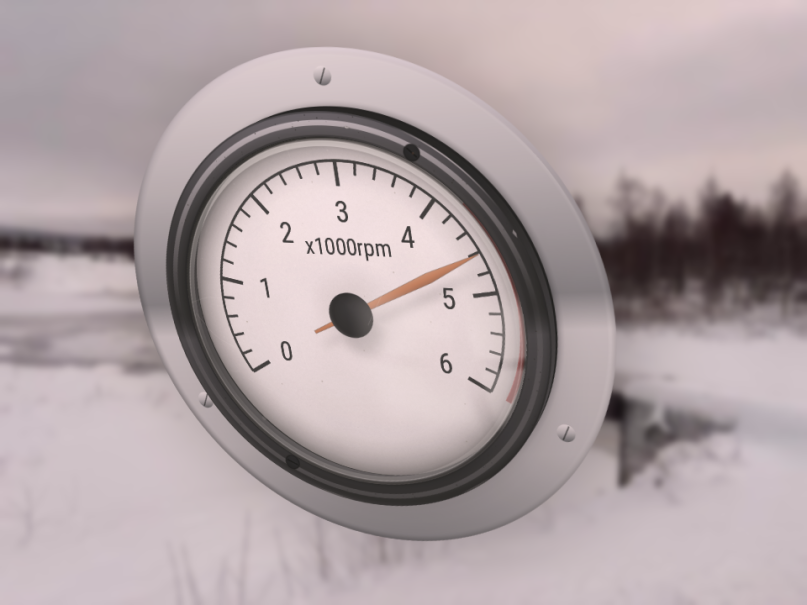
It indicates 4600 rpm
